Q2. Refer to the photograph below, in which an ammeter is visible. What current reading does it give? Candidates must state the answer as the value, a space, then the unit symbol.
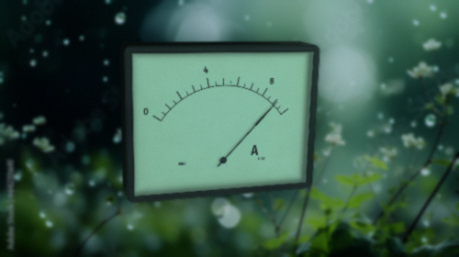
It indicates 9 A
